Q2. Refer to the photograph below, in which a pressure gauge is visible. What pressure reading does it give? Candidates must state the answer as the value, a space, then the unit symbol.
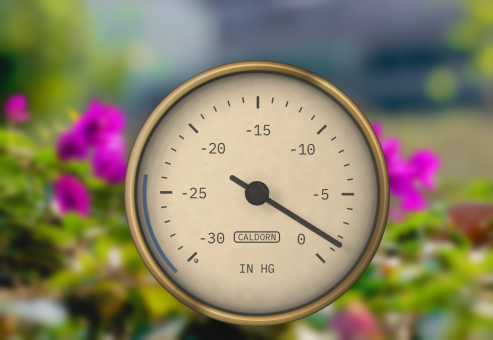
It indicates -1.5 inHg
